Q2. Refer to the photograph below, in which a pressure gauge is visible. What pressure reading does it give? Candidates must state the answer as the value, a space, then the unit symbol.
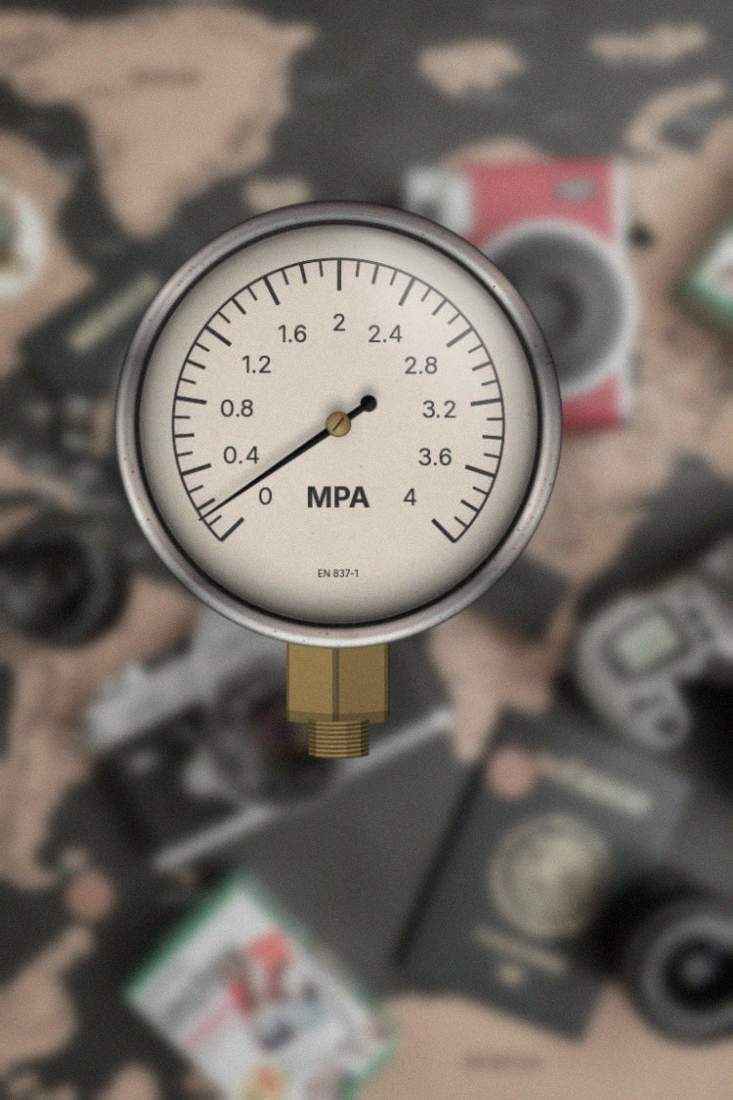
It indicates 0.15 MPa
